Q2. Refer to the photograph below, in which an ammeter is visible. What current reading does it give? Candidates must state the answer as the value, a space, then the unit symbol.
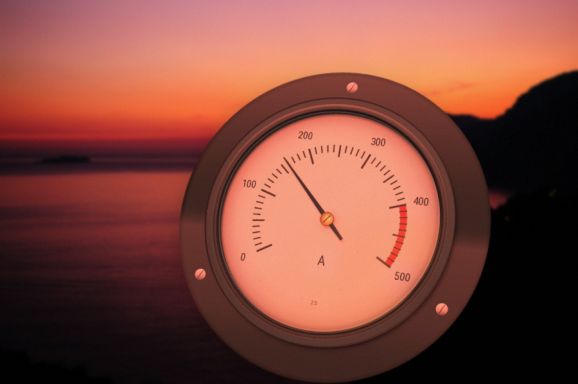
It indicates 160 A
